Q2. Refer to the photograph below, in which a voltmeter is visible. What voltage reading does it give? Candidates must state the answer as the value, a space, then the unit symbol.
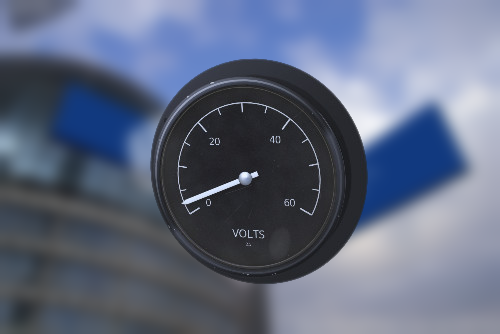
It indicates 2.5 V
